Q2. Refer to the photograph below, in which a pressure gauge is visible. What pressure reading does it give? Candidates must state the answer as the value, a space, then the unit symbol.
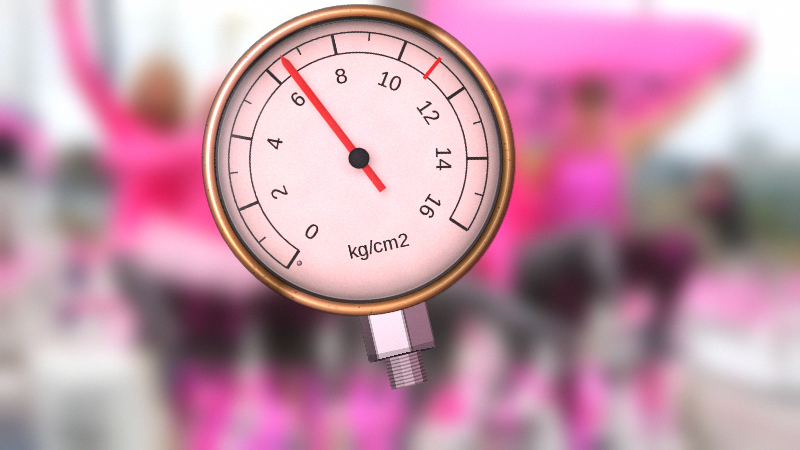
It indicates 6.5 kg/cm²
